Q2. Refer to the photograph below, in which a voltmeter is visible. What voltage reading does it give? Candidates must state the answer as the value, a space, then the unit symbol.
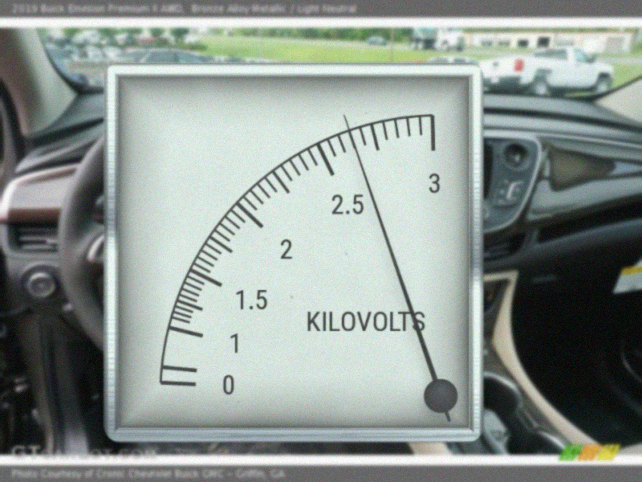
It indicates 2.65 kV
